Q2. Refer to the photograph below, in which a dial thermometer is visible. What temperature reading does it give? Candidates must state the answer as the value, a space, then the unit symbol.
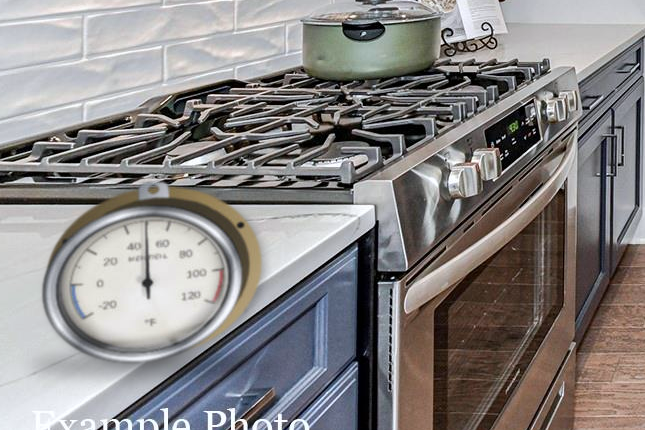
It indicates 50 °F
